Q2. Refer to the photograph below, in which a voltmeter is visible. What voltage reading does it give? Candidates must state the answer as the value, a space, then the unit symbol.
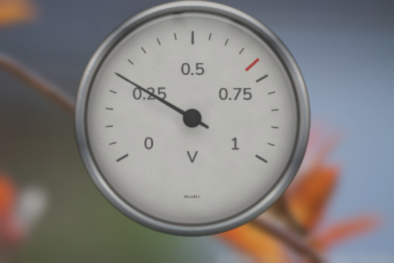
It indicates 0.25 V
